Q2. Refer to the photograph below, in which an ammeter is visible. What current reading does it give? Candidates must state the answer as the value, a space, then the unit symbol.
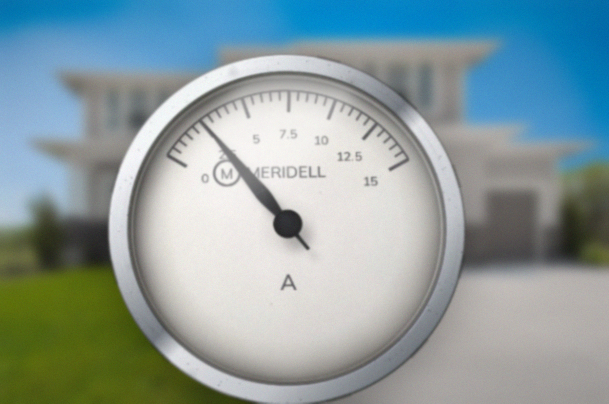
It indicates 2.5 A
